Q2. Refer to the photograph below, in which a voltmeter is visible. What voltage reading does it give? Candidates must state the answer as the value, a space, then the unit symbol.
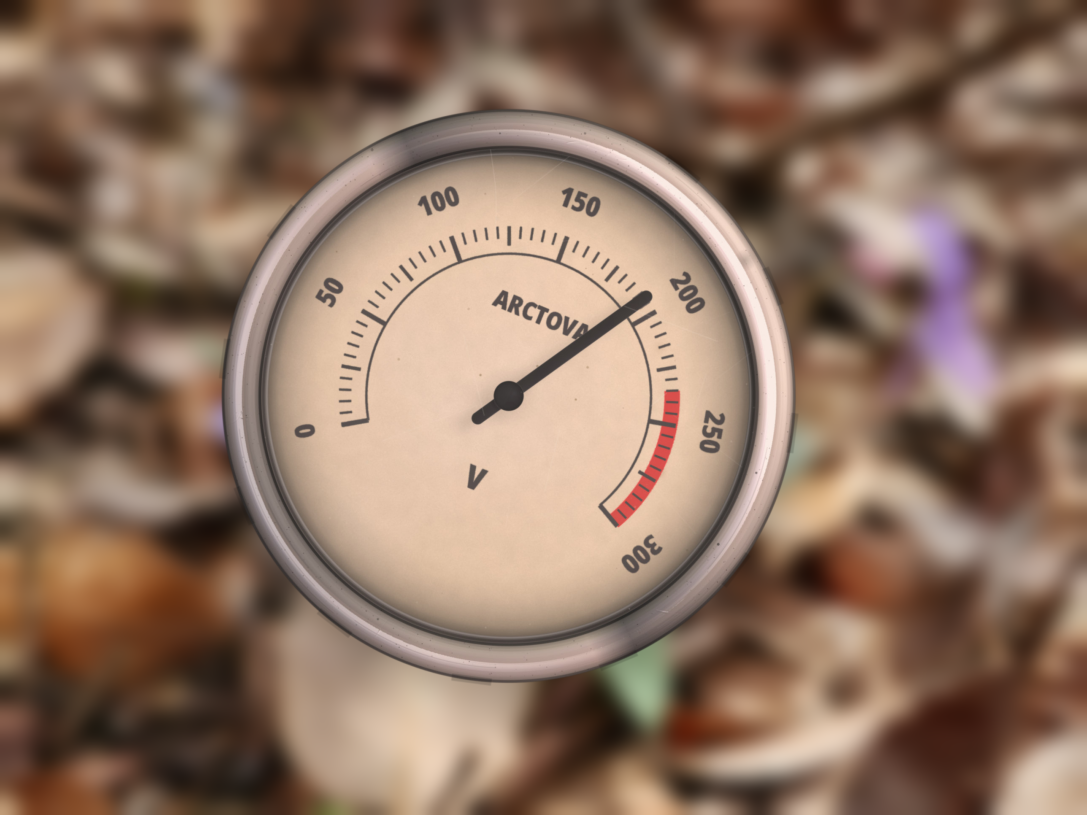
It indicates 192.5 V
